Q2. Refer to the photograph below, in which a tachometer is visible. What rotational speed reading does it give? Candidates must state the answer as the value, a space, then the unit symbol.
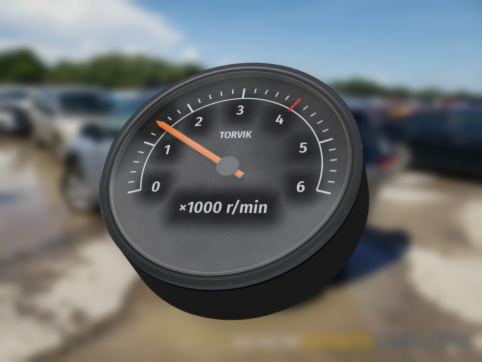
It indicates 1400 rpm
